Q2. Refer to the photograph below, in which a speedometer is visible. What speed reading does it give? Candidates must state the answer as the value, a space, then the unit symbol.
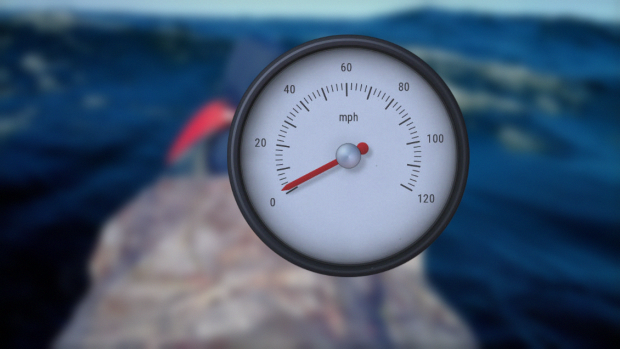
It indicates 2 mph
